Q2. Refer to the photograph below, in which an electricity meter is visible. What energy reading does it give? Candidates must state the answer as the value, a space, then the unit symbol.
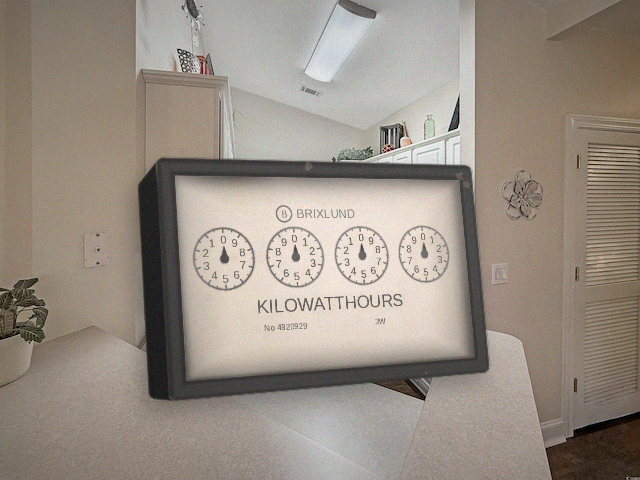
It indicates 0 kWh
